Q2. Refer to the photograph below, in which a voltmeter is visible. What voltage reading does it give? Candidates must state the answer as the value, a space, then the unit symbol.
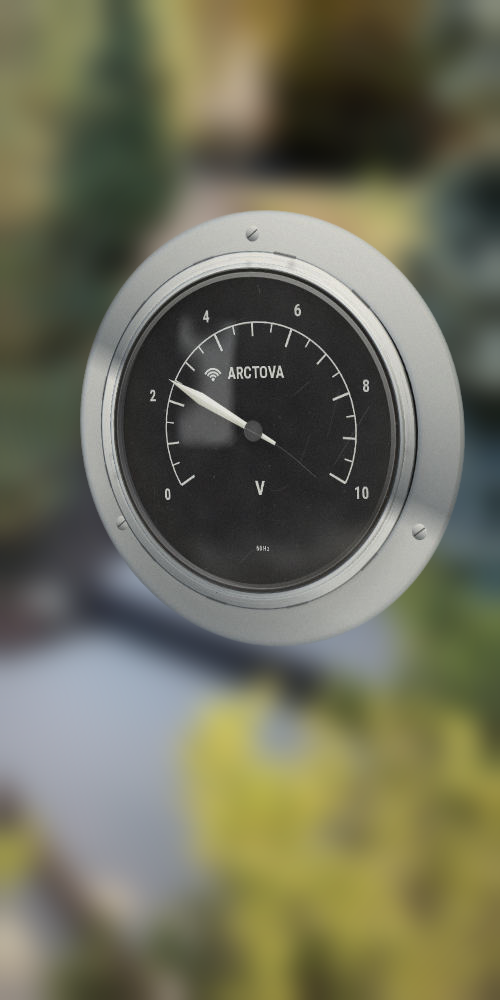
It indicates 2.5 V
